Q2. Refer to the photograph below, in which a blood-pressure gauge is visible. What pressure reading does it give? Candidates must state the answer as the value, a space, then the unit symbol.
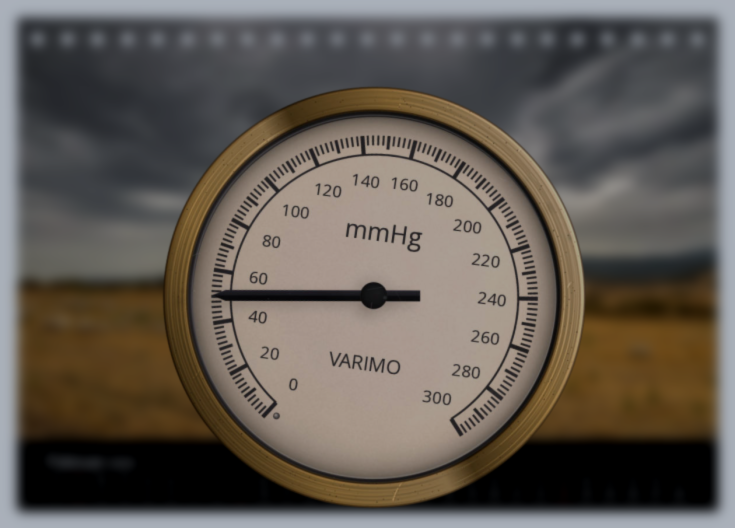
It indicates 50 mmHg
